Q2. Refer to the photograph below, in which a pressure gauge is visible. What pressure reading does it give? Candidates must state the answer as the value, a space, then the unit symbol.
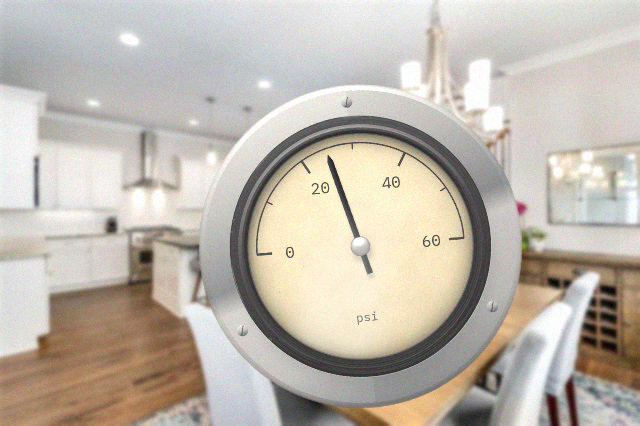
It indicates 25 psi
